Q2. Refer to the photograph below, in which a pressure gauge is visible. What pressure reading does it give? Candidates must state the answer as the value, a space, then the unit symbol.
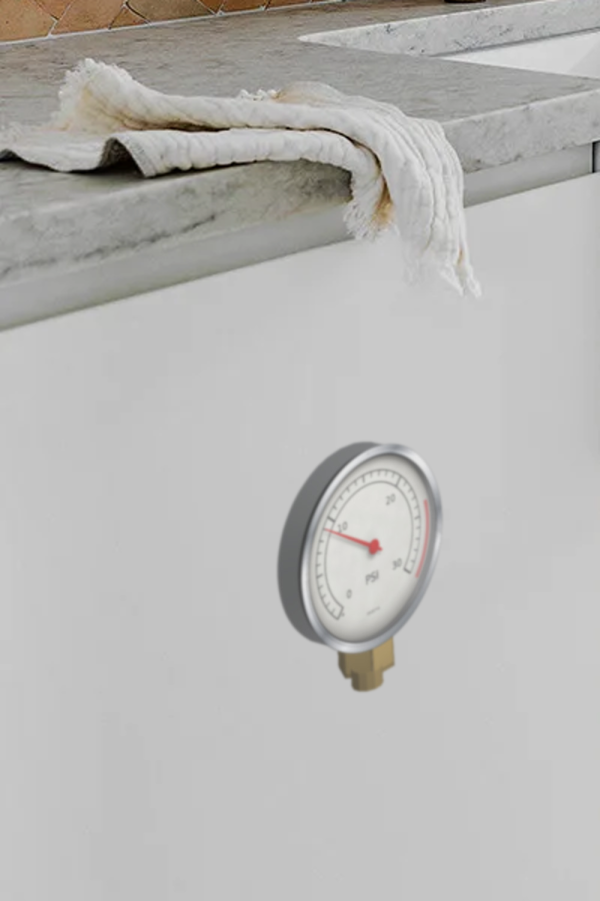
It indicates 9 psi
